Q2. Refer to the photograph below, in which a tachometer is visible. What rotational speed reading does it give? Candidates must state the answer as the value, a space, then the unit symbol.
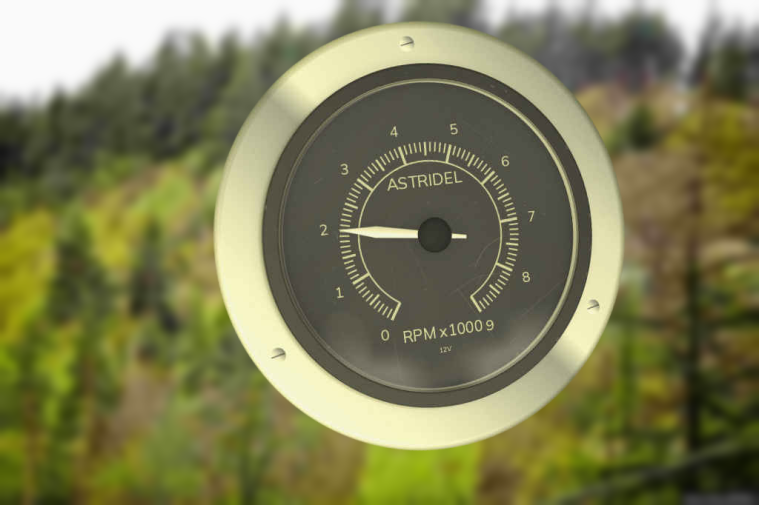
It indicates 2000 rpm
